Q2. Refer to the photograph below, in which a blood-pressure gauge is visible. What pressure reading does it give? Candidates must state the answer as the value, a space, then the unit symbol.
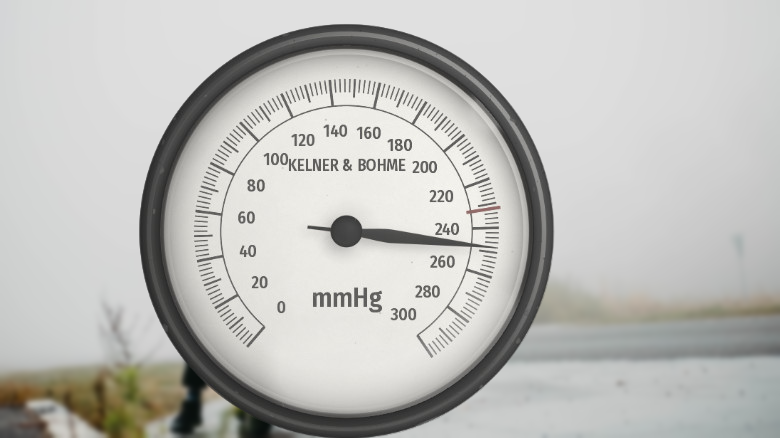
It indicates 248 mmHg
